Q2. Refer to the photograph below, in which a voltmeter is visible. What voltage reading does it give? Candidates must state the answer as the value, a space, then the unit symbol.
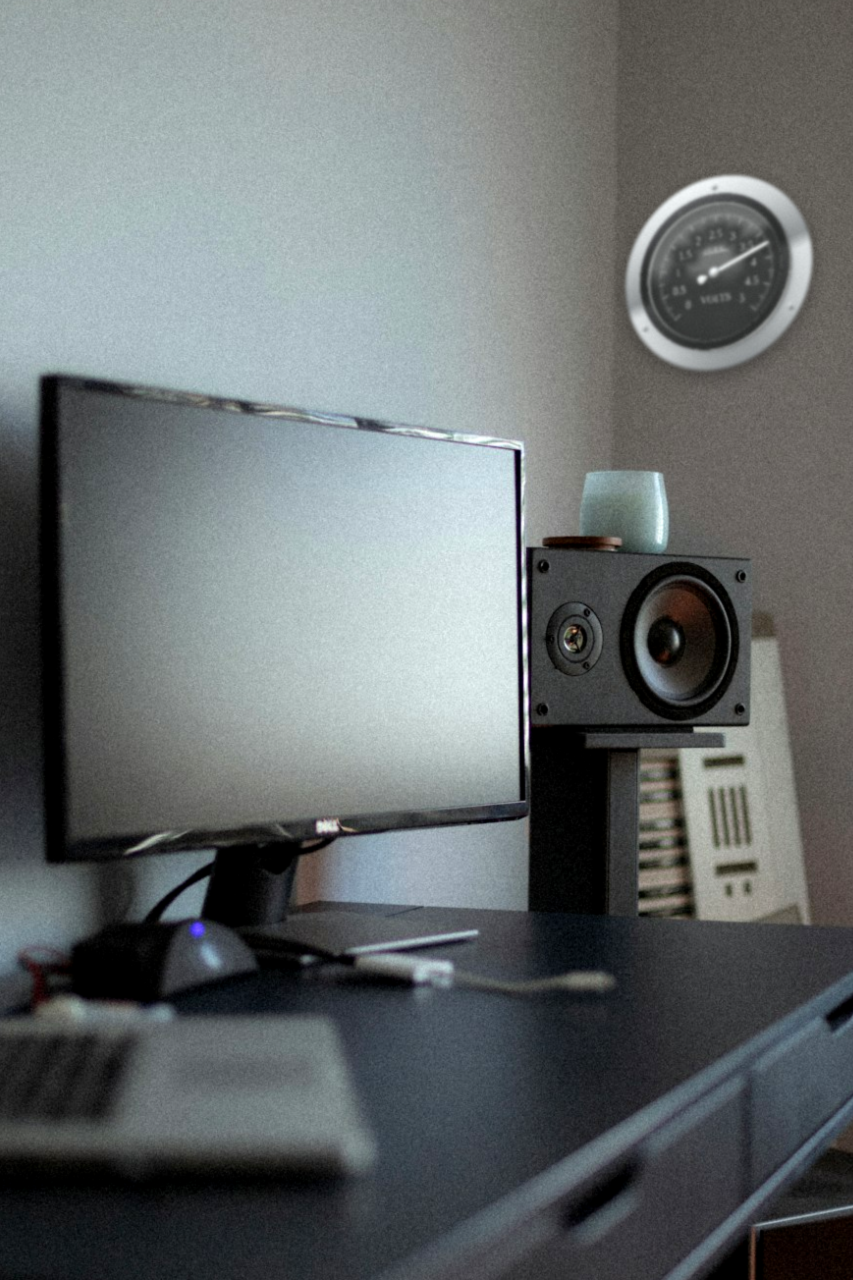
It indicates 3.75 V
